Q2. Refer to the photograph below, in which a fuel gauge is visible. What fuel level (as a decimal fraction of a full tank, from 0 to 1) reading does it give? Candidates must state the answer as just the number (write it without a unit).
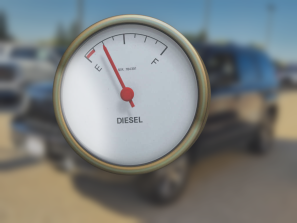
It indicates 0.25
